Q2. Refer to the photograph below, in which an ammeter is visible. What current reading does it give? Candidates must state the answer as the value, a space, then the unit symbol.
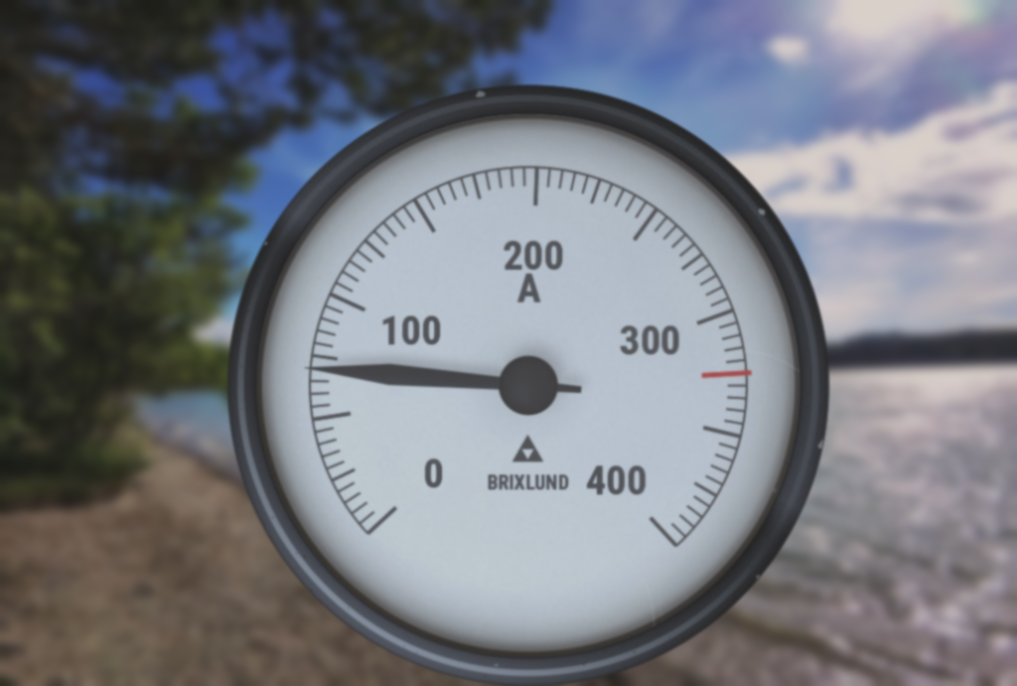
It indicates 70 A
